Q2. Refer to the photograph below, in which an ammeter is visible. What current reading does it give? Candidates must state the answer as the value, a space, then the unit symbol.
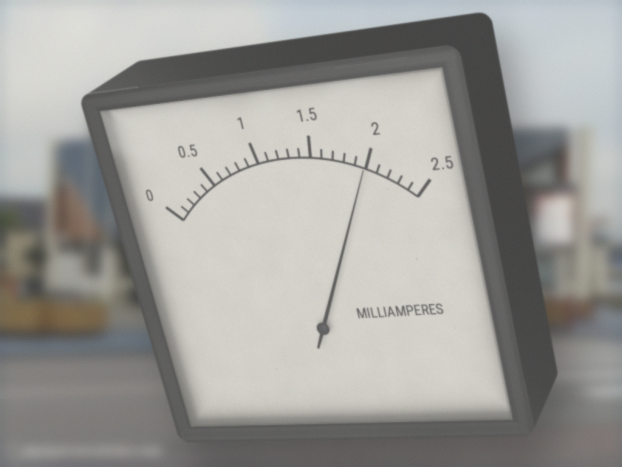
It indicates 2 mA
